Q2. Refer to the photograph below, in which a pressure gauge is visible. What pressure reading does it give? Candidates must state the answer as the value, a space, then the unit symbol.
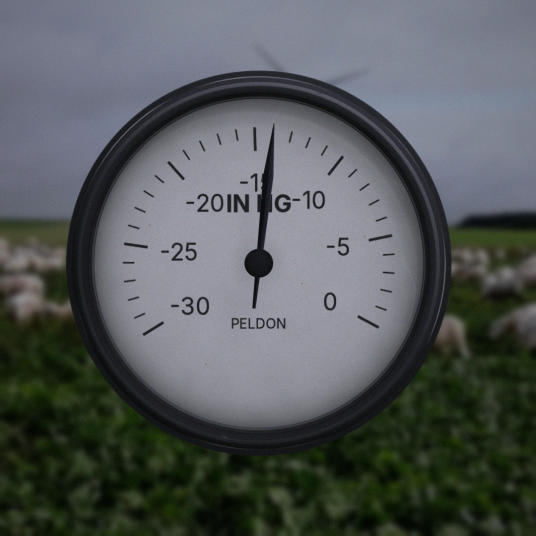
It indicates -14 inHg
